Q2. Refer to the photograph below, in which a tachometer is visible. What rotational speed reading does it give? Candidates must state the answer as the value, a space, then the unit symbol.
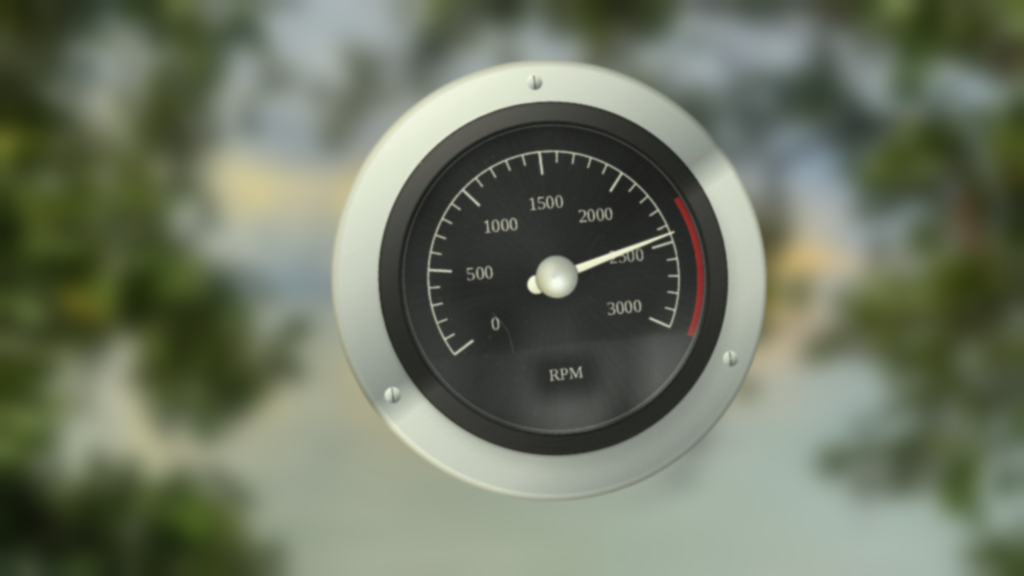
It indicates 2450 rpm
